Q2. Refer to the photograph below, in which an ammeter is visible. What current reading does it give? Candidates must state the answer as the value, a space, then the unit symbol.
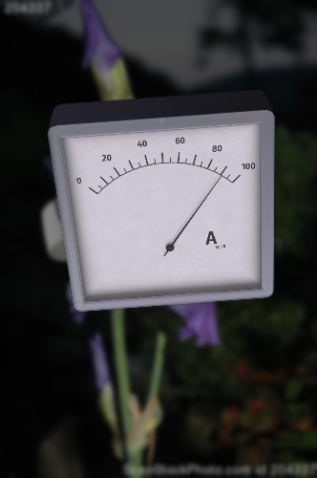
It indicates 90 A
